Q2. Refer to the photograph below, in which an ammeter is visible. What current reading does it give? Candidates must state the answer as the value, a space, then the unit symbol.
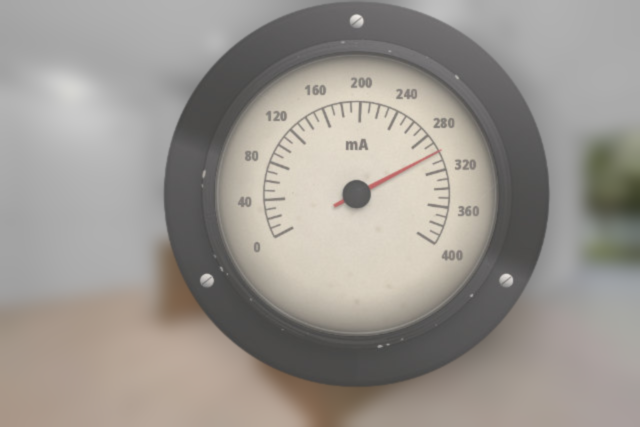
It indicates 300 mA
